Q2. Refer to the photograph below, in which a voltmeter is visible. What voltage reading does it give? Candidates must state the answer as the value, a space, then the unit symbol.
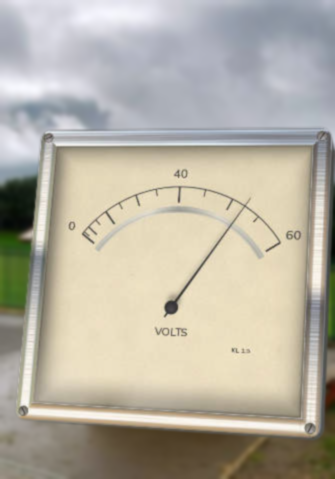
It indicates 52.5 V
